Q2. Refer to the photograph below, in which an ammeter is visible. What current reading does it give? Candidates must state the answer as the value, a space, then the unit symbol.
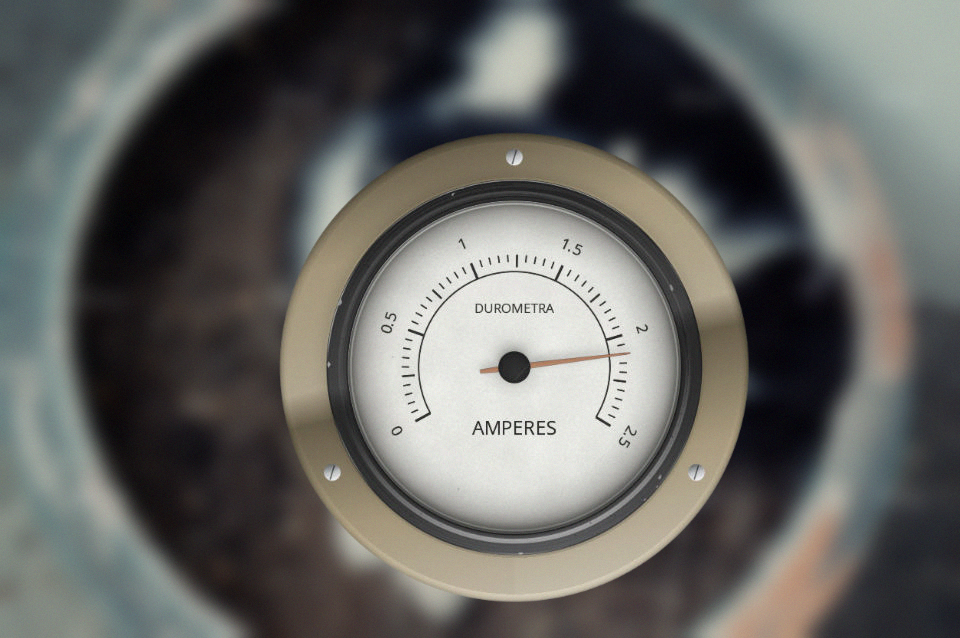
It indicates 2.1 A
